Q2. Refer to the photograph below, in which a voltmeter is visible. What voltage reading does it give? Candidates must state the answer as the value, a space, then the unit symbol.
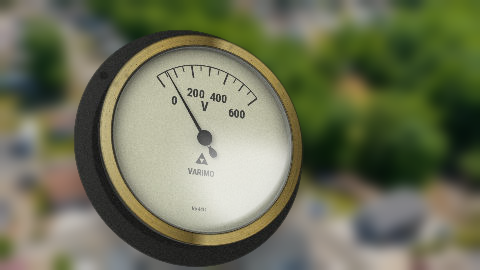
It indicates 50 V
